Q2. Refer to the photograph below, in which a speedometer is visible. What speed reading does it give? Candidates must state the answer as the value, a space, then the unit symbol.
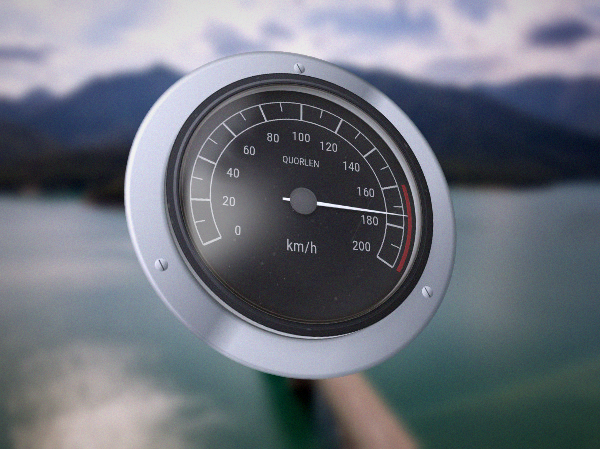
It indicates 175 km/h
